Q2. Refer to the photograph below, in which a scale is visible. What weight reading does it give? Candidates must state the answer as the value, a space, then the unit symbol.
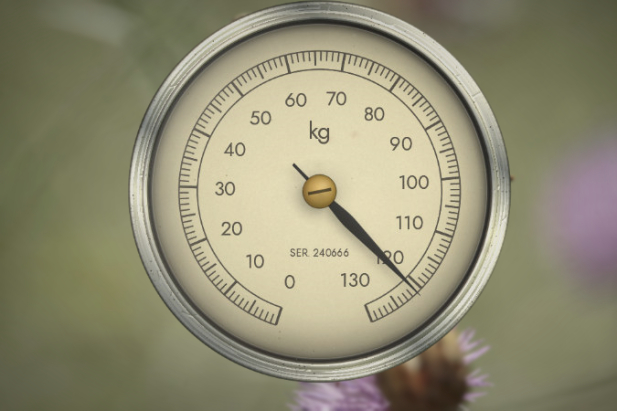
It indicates 121 kg
